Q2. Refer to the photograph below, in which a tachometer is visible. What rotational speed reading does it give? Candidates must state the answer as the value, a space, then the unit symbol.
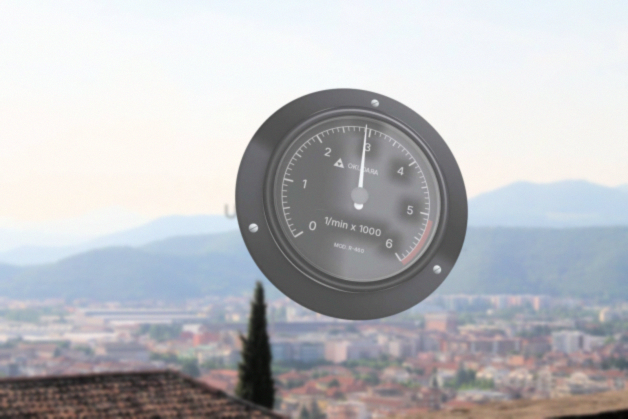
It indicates 2900 rpm
